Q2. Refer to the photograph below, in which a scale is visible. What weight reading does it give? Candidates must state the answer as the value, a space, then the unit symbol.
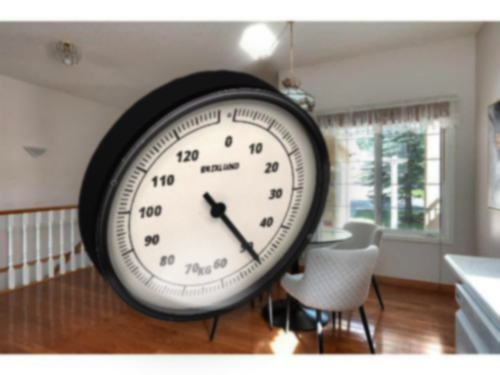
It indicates 50 kg
